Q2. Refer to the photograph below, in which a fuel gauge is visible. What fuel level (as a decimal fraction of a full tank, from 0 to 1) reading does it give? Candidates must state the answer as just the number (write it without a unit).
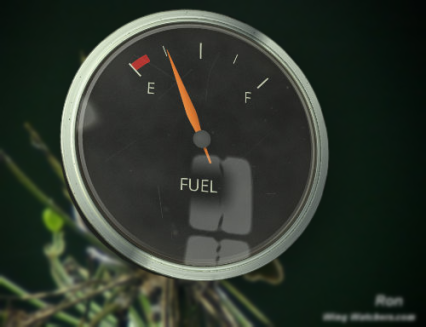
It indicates 0.25
